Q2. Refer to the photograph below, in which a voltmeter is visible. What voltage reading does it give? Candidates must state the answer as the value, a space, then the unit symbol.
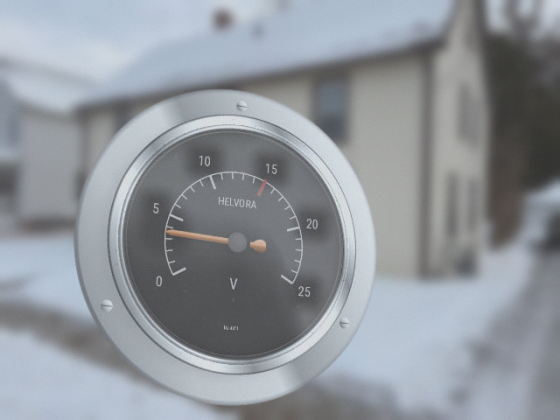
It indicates 3.5 V
